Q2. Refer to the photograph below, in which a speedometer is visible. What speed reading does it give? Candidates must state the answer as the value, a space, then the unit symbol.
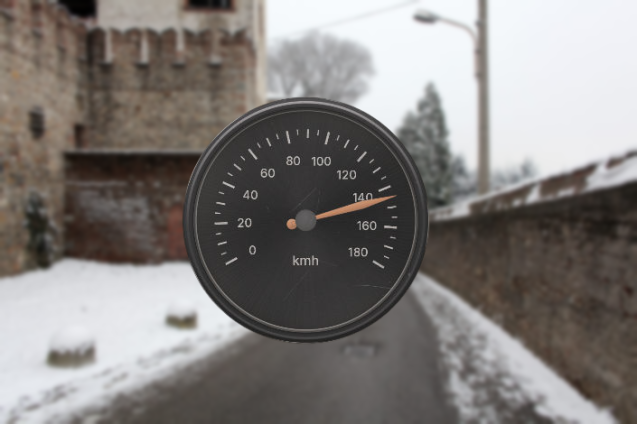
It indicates 145 km/h
